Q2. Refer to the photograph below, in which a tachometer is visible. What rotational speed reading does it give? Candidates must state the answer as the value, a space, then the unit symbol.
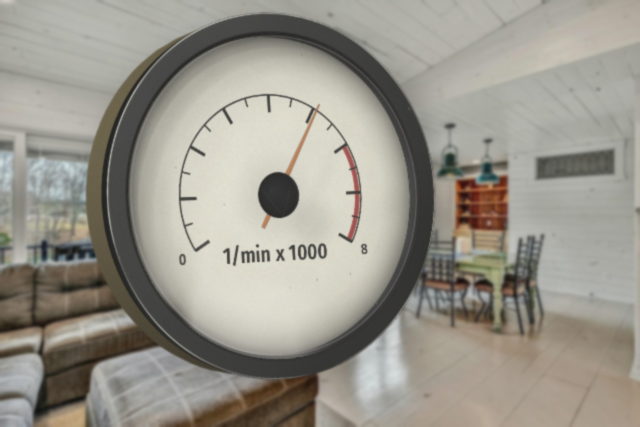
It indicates 5000 rpm
